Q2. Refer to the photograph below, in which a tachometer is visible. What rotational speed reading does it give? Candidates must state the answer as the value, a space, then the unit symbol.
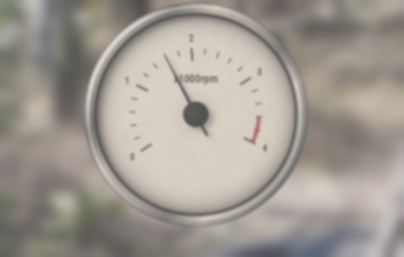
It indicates 1600 rpm
